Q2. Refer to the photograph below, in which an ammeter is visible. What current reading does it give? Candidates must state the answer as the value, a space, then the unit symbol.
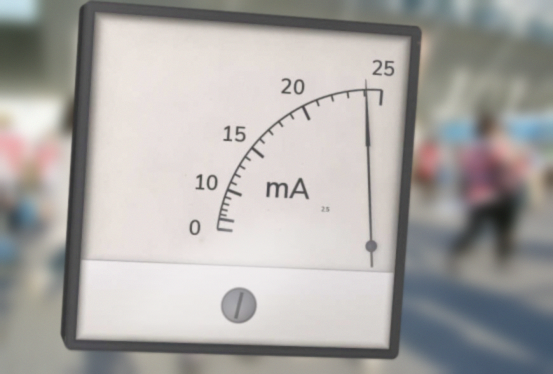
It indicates 24 mA
